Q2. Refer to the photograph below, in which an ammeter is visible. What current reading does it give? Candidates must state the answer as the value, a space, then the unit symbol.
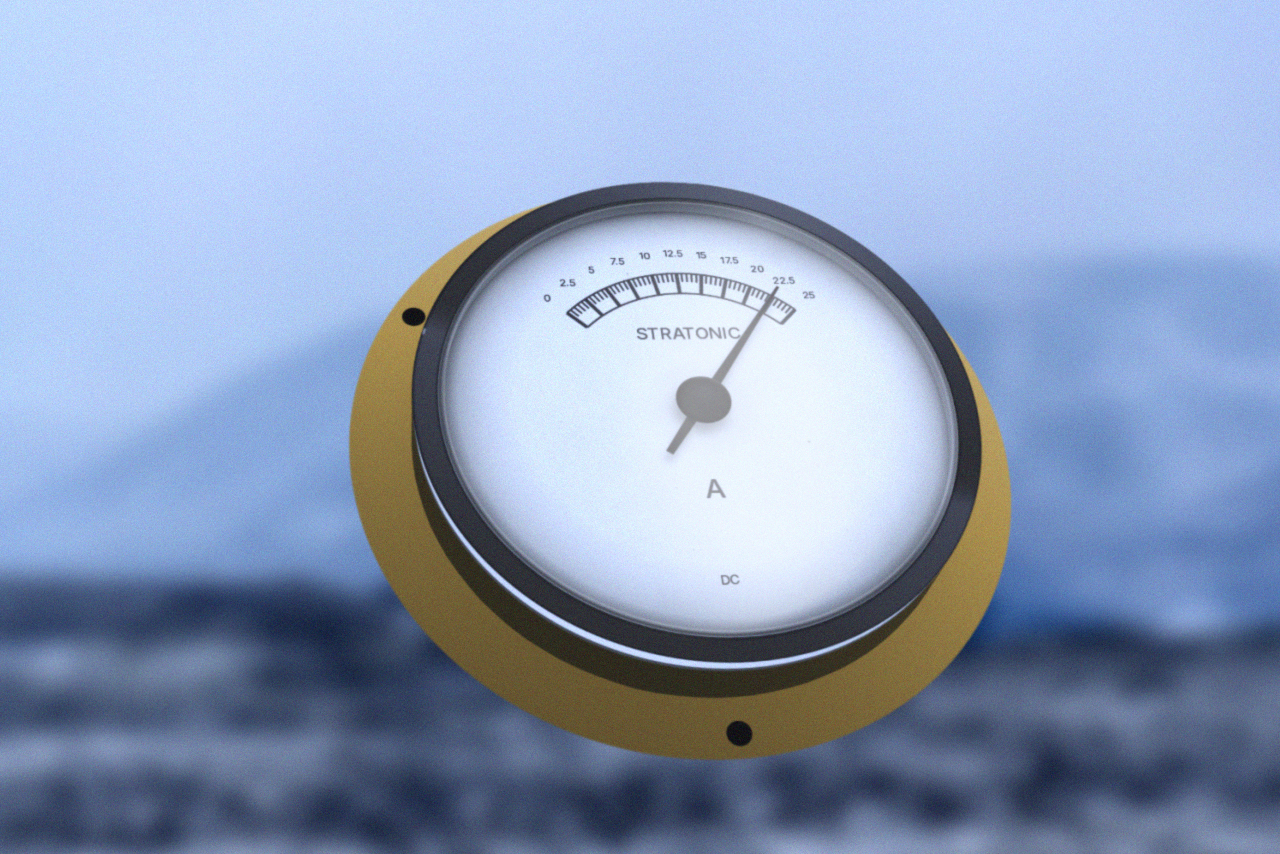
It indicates 22.5 A
